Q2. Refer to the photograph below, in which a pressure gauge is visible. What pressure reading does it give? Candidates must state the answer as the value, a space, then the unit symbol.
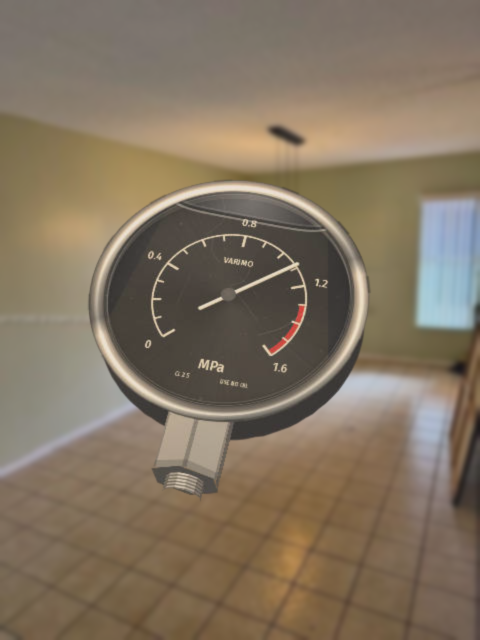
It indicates 1.1 MPa
